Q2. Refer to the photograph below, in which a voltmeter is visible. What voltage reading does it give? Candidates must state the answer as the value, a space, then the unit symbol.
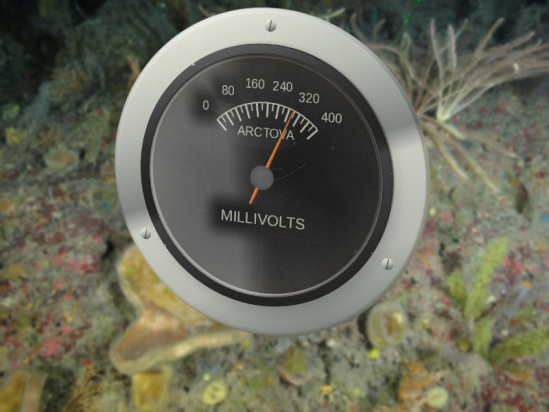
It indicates 300 mV
